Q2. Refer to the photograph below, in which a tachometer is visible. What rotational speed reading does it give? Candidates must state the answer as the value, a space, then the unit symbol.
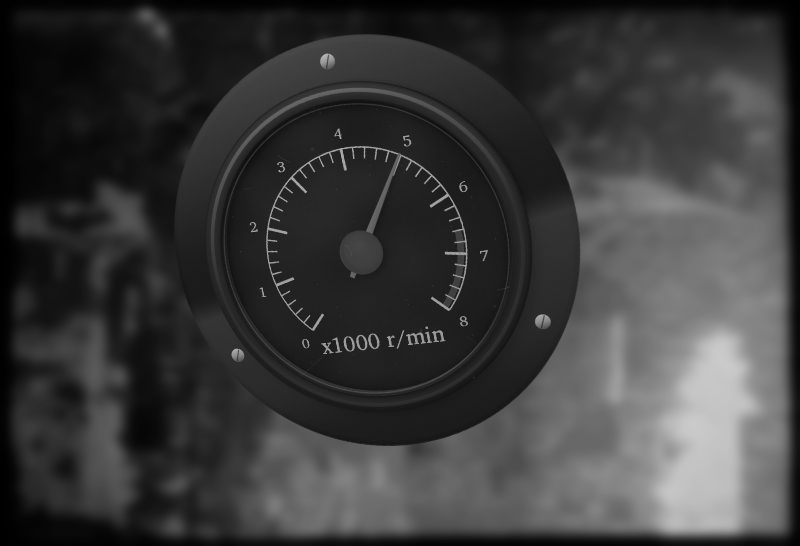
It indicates 5000 rpm
